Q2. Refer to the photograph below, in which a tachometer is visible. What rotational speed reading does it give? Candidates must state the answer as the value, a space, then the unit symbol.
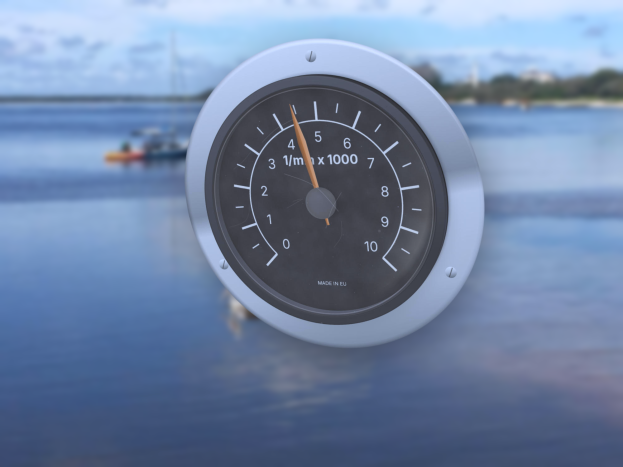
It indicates 4500 rpm
